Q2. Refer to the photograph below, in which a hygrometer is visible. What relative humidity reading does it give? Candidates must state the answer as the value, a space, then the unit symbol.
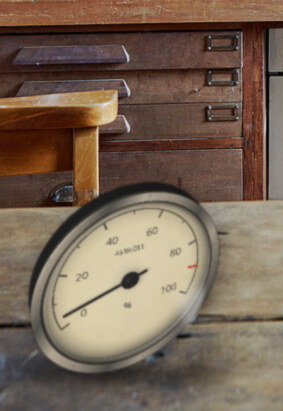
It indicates 5 %
